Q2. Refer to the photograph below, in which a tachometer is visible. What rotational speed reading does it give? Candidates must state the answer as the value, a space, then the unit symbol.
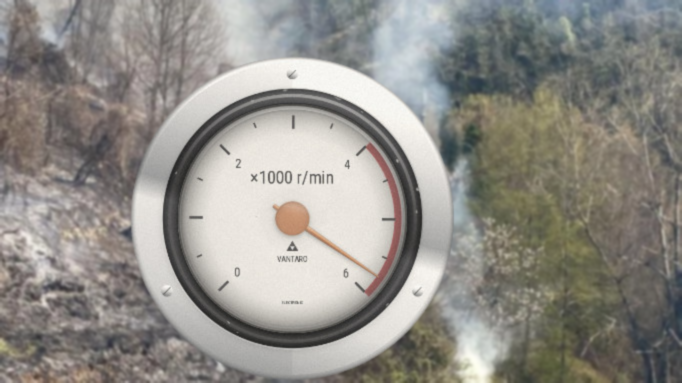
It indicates 5750 rpm
